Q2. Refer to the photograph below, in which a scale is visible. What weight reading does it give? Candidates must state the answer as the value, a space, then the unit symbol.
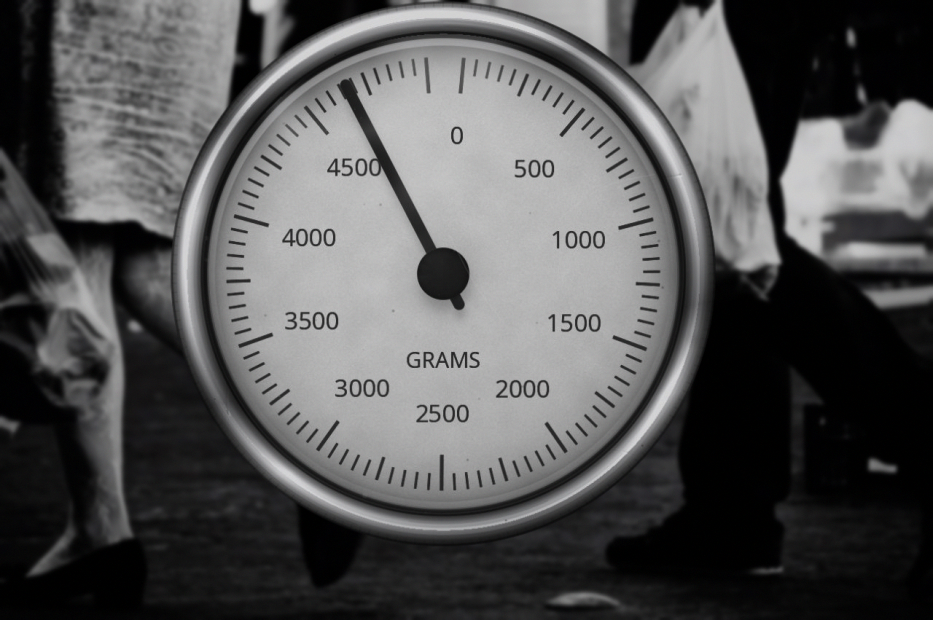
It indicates 4675 g
